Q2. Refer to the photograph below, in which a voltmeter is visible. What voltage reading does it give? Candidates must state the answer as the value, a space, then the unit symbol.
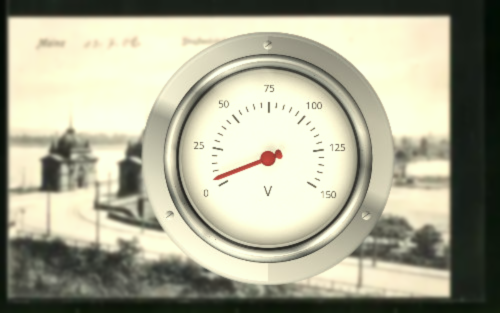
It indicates 5 V
